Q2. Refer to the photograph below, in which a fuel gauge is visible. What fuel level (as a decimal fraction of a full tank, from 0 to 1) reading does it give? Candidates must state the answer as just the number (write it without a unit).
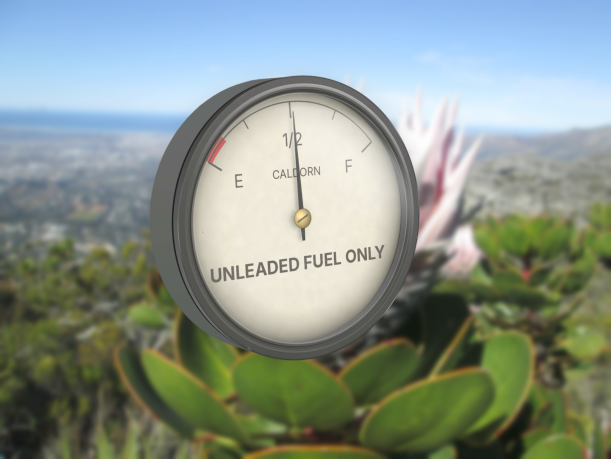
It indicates 0.5
